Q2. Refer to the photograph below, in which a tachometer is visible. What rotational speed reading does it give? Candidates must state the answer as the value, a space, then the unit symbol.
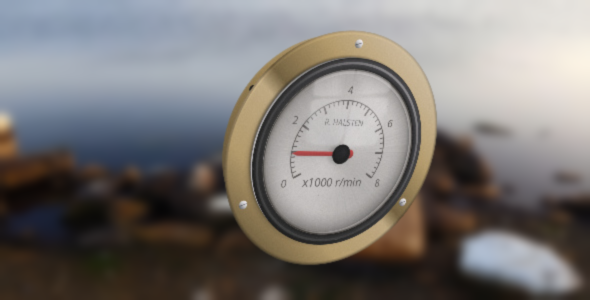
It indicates 1000 rpm
